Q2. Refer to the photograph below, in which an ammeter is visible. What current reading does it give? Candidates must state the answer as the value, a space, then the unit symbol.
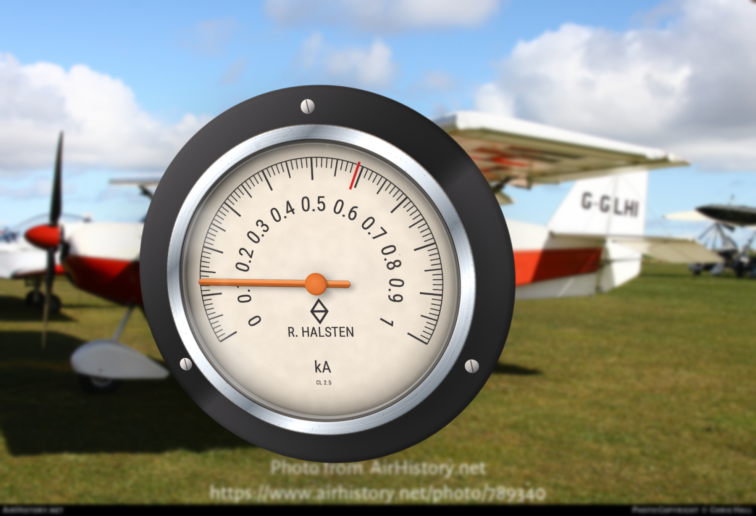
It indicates 0.13 kA
